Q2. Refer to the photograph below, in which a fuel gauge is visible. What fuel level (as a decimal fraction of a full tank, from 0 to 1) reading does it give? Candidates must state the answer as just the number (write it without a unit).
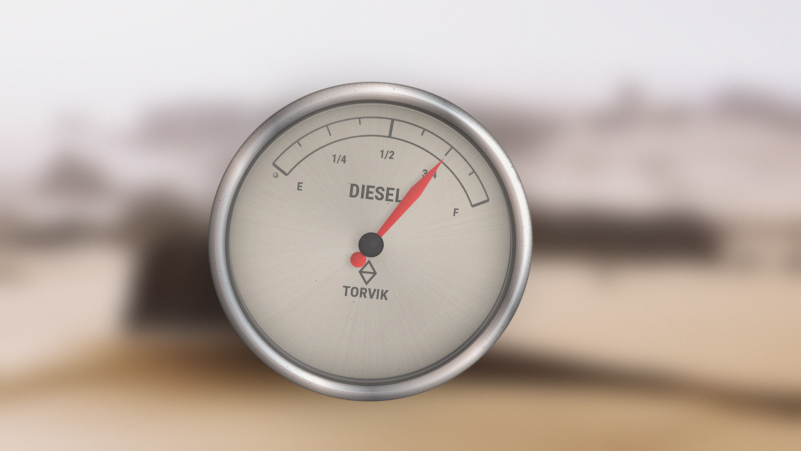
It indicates 0.75
